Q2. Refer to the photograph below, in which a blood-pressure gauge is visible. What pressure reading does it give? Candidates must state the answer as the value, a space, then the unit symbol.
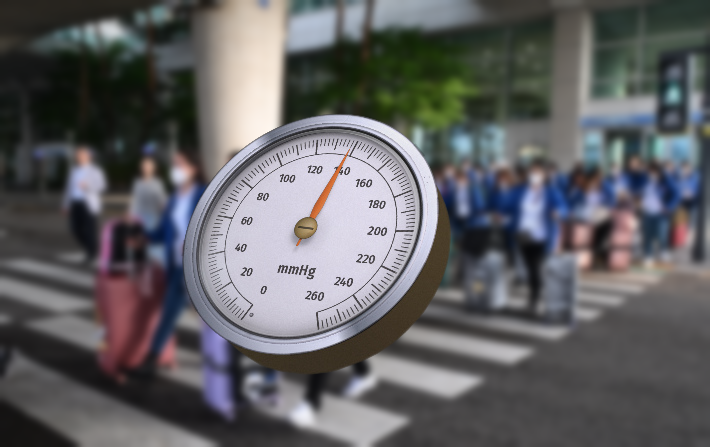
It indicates 140 mmHg
